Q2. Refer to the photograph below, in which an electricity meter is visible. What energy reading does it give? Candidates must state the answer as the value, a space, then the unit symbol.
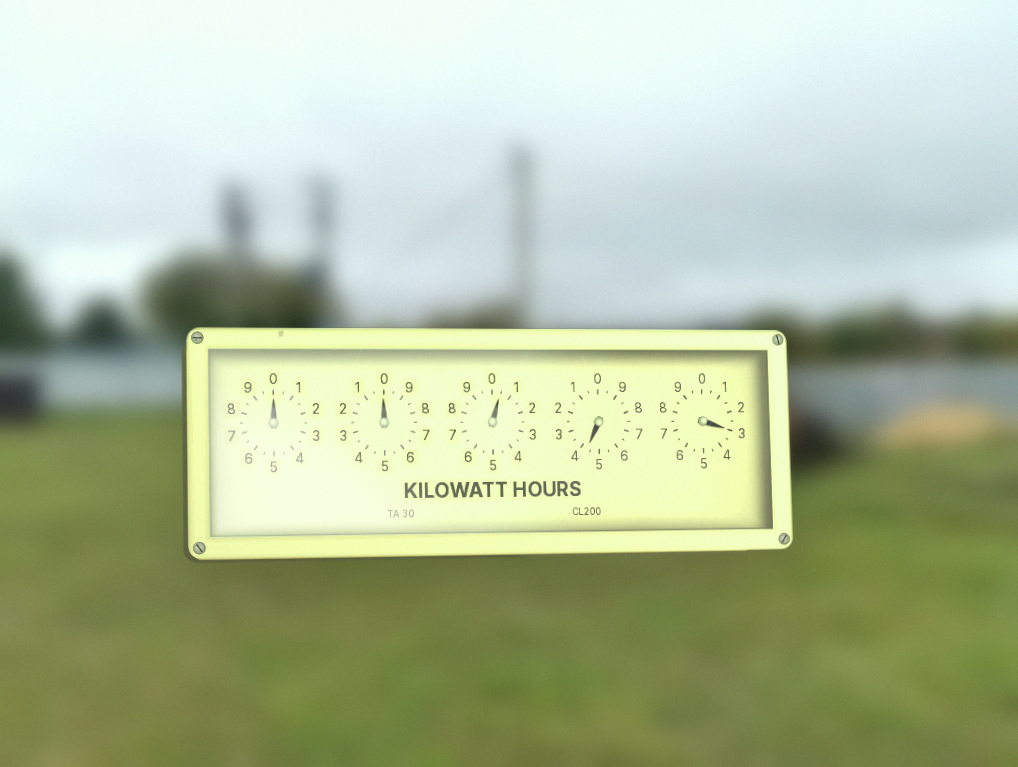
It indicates 43 kWh
